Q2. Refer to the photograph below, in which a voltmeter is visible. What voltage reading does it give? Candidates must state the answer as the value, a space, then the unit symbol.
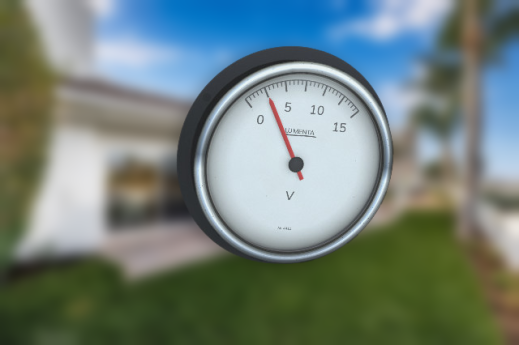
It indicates 2.5 V
